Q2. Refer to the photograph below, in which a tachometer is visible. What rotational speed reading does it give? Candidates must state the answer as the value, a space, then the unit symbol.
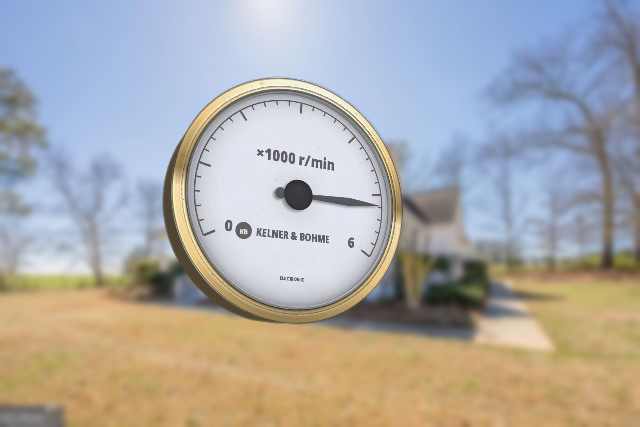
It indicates 5200 rpm
